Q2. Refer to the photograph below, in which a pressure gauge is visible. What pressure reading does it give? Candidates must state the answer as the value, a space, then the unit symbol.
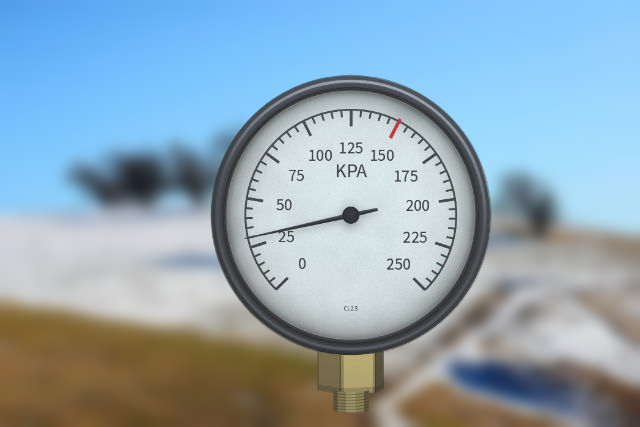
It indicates 30 kPa
